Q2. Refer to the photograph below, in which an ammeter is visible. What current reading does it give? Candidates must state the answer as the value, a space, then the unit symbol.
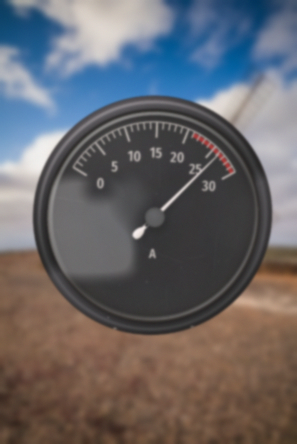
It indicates 26 A
